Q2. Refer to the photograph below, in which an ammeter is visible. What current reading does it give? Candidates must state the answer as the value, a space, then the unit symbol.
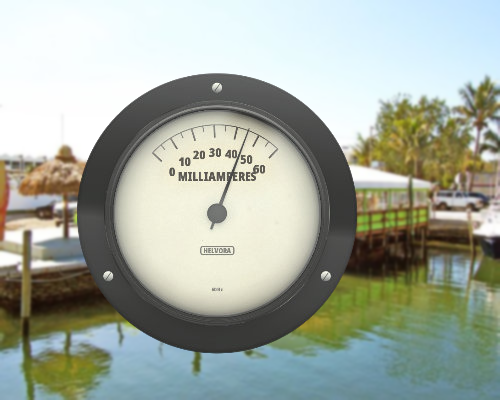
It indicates 45 mA
